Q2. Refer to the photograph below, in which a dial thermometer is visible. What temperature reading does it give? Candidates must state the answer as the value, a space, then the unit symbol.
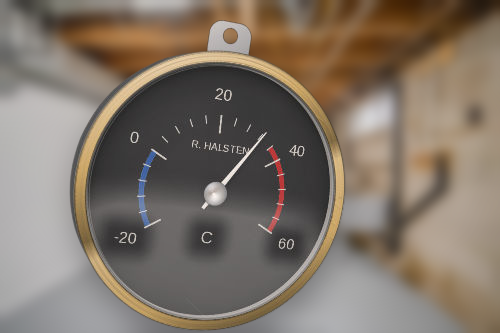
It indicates 32 °C
